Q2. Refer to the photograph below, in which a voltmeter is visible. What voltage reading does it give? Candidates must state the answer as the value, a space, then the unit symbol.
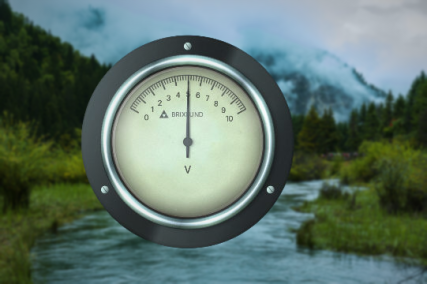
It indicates 5 V
